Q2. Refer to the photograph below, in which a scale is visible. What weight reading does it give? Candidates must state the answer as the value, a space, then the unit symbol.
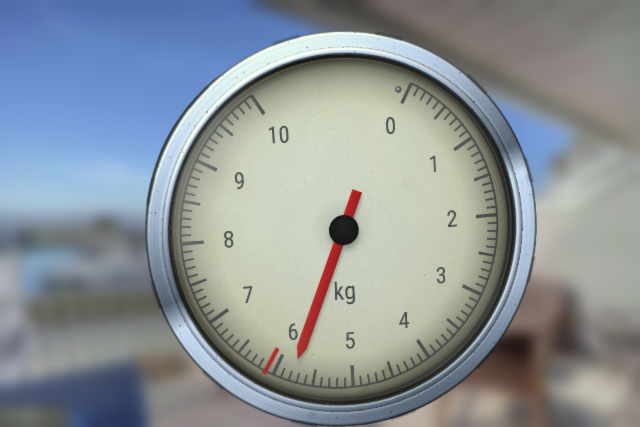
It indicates 5.8 kg
